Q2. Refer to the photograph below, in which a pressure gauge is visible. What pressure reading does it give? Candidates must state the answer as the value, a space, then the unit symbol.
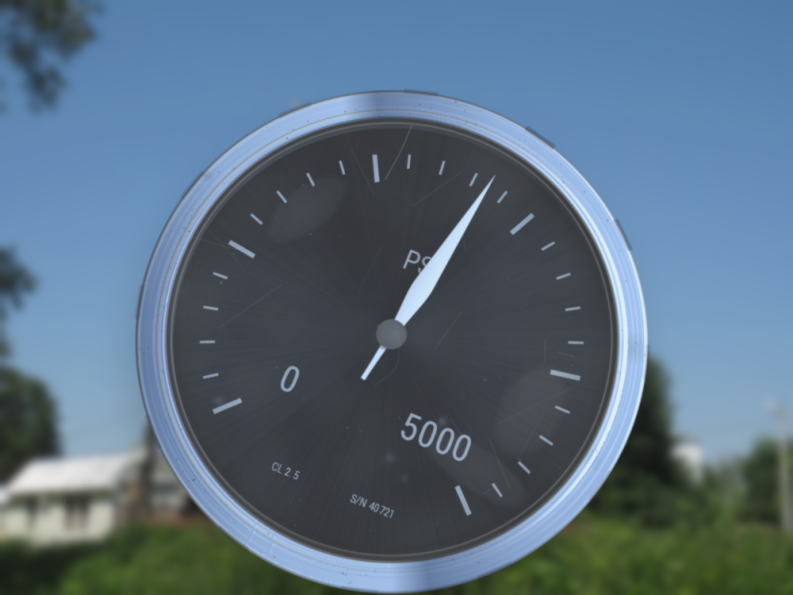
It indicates 2700 psi
